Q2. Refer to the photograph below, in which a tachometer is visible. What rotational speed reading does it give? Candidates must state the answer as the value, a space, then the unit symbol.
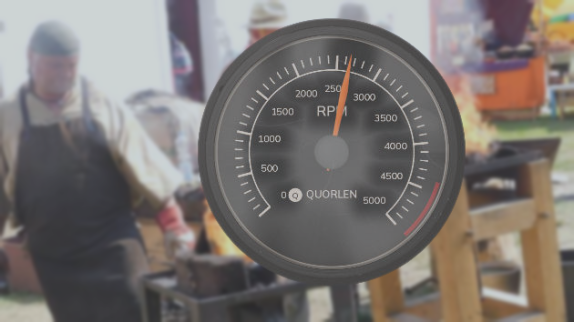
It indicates 2650 rpm
